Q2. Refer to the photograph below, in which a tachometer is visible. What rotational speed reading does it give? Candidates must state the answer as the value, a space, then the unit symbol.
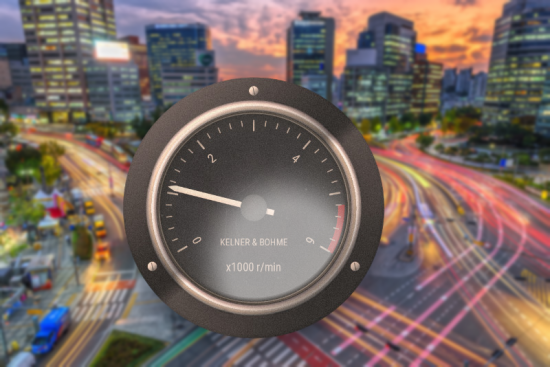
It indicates 1100 rpm
